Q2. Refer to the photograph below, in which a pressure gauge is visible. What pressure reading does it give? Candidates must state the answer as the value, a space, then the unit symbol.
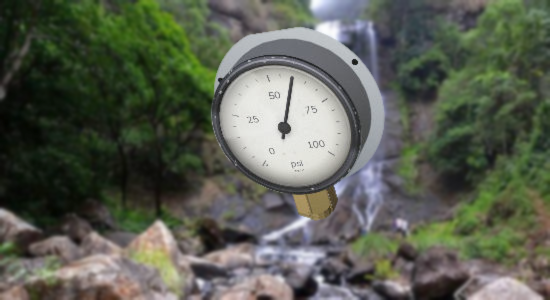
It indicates 60 psi
